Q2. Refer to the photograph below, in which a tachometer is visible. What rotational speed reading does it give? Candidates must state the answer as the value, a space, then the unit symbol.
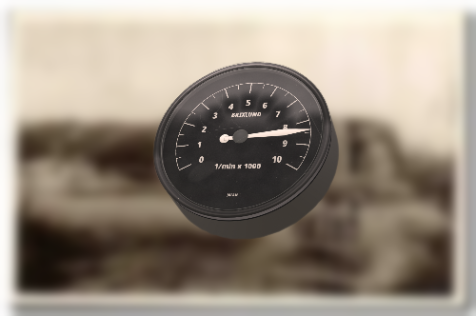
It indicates 8500 rpm
